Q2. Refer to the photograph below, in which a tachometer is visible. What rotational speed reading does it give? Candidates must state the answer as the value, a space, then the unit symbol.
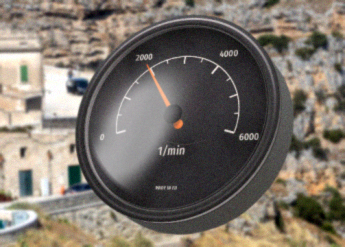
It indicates 2000 rpm
